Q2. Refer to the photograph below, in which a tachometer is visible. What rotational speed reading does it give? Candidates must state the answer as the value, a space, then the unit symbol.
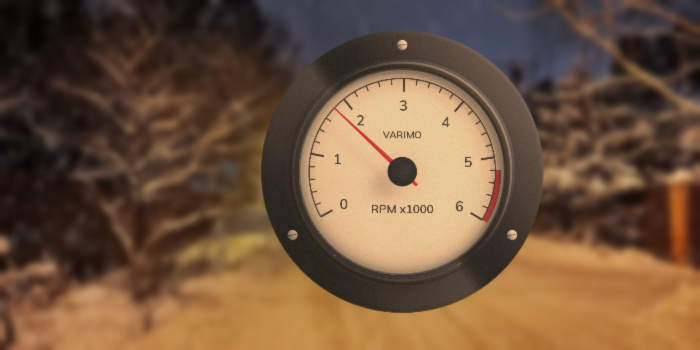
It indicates 1800 rpm
